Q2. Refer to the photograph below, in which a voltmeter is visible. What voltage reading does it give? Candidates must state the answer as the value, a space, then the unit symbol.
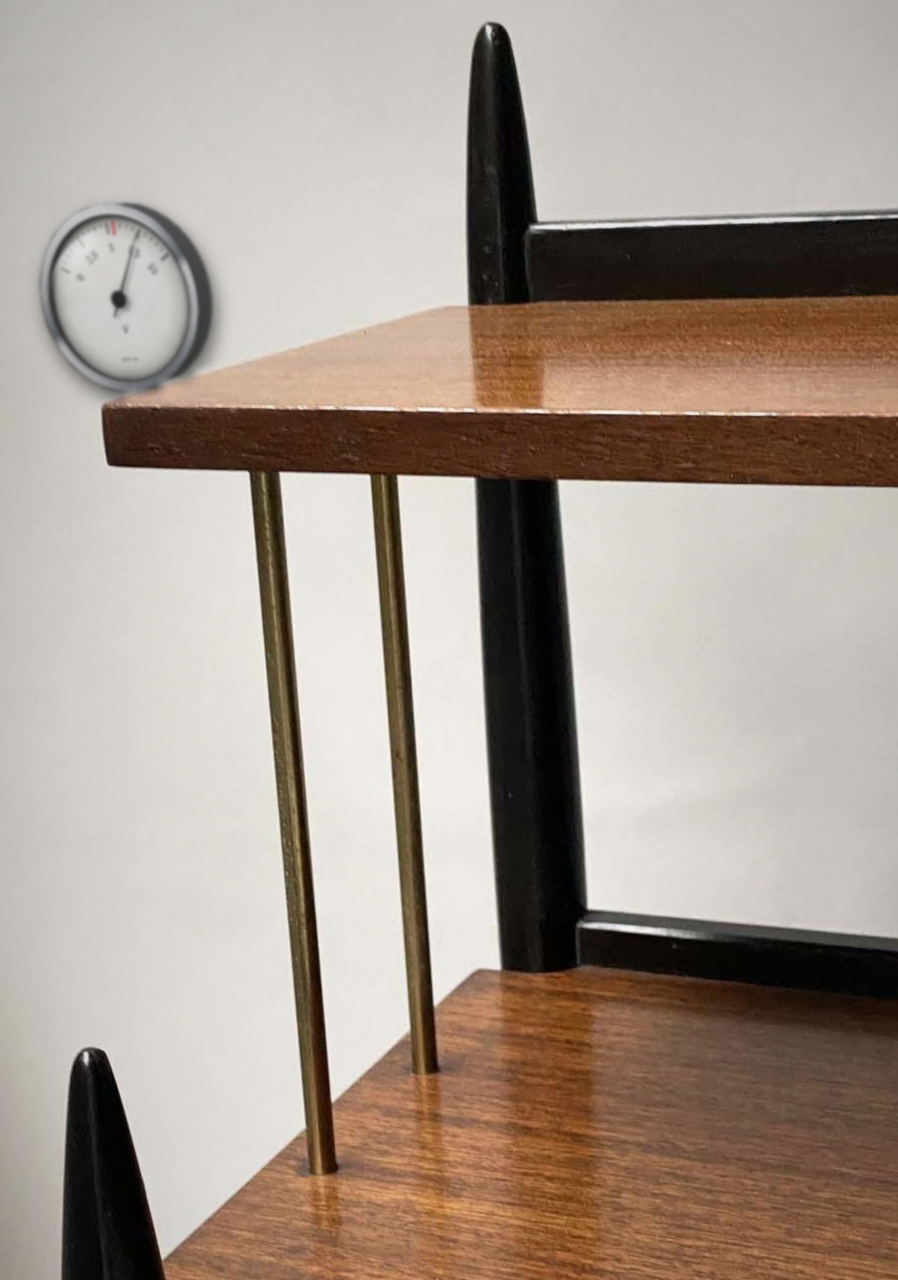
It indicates 7.5 V
